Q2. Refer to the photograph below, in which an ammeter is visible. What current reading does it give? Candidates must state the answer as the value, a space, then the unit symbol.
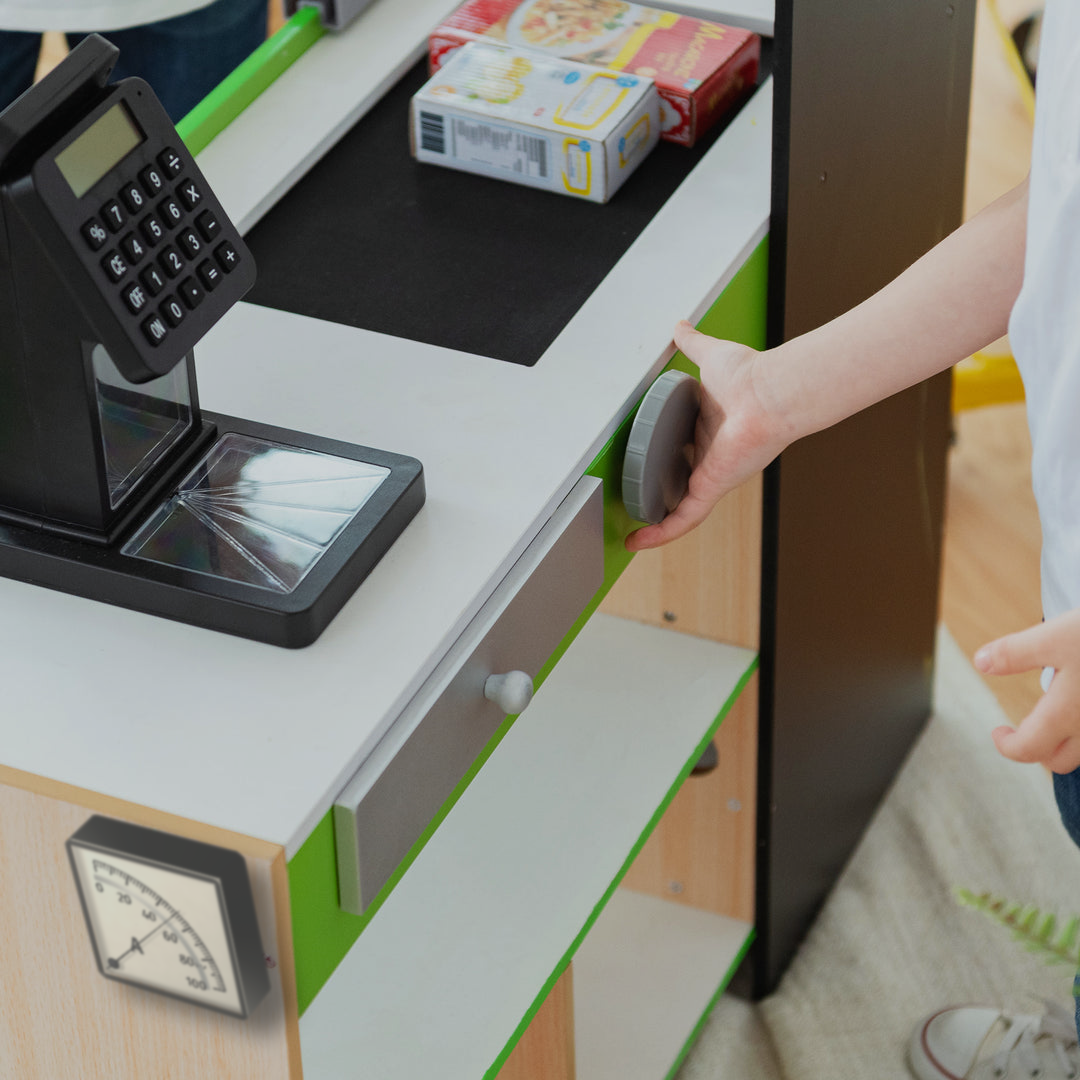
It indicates 50 A
